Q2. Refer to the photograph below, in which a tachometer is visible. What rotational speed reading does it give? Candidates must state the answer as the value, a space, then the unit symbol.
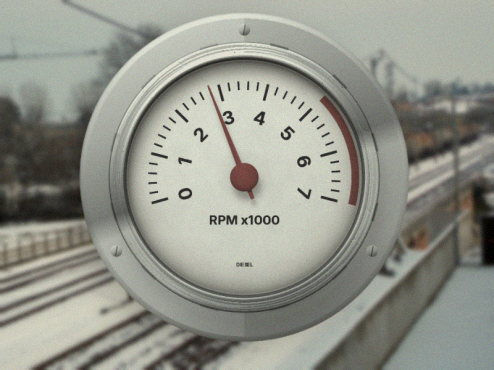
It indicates 2800 rpm
